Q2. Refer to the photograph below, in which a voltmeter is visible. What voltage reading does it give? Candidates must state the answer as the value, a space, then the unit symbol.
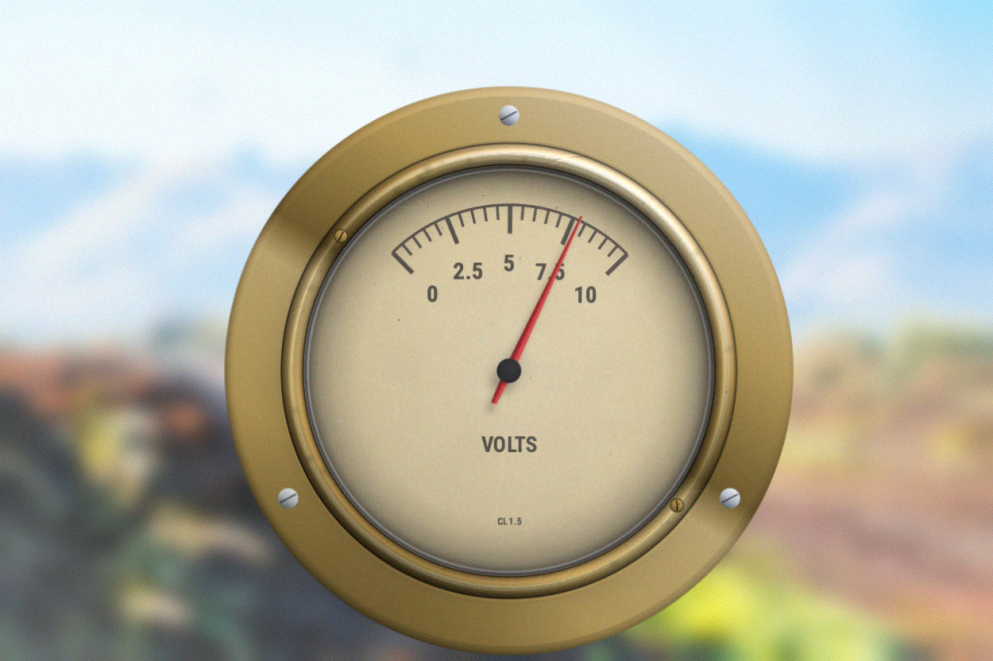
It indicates 7.75 V
